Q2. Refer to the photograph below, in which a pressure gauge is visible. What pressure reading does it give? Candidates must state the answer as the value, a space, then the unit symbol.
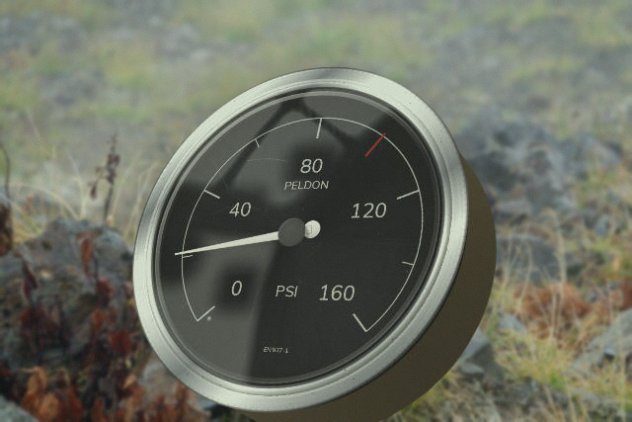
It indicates 20 psi
